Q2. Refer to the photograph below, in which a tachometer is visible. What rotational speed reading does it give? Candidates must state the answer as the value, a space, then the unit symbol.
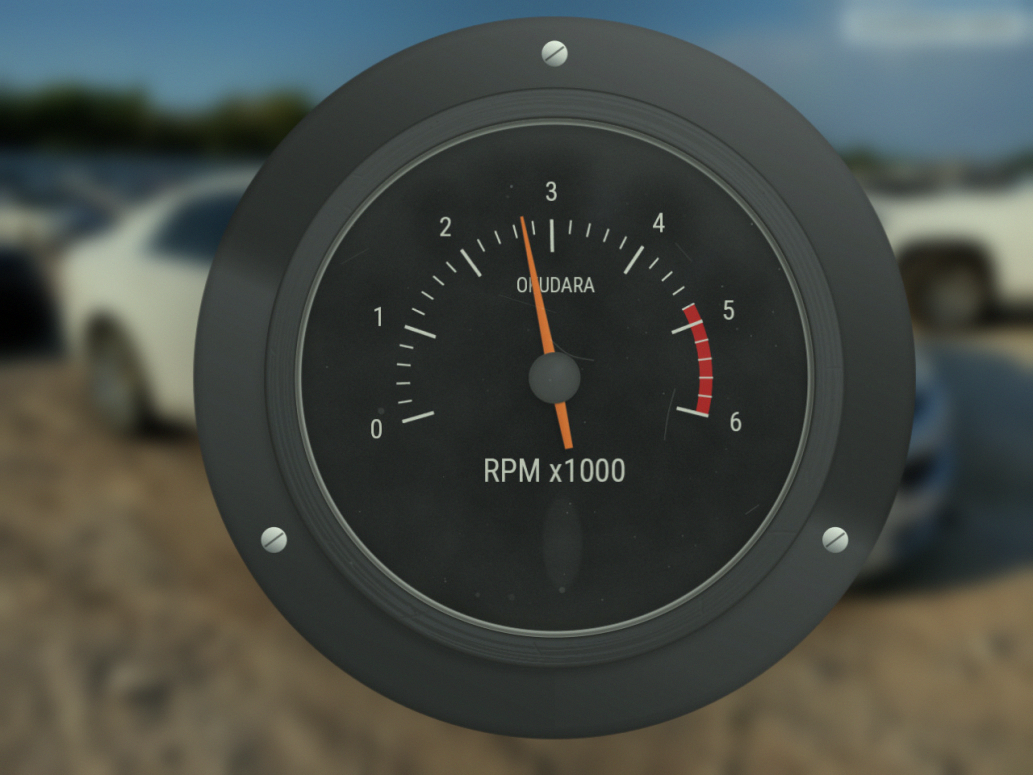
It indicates 2700 rpm
